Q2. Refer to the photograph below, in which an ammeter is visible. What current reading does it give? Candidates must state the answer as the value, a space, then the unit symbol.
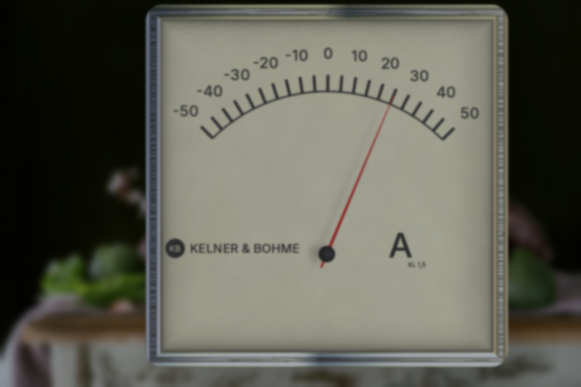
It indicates 25 A
